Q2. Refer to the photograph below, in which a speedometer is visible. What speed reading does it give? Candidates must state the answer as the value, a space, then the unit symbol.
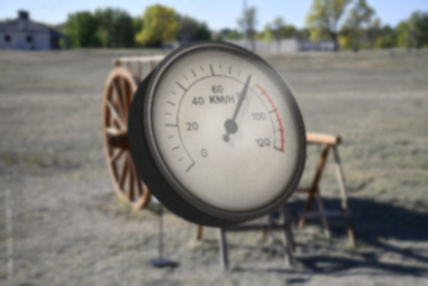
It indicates 80 km/h
